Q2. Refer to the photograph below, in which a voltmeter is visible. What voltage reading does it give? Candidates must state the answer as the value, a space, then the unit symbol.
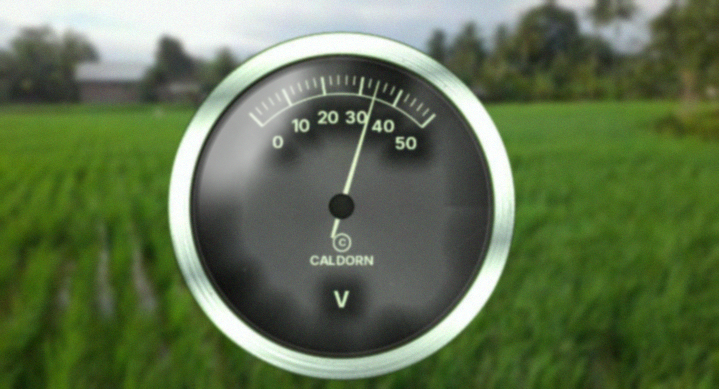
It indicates 34 V
